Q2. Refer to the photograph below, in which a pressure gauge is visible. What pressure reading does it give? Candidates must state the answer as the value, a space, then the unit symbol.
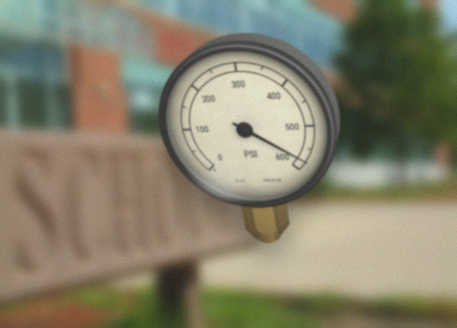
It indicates 575 psi
